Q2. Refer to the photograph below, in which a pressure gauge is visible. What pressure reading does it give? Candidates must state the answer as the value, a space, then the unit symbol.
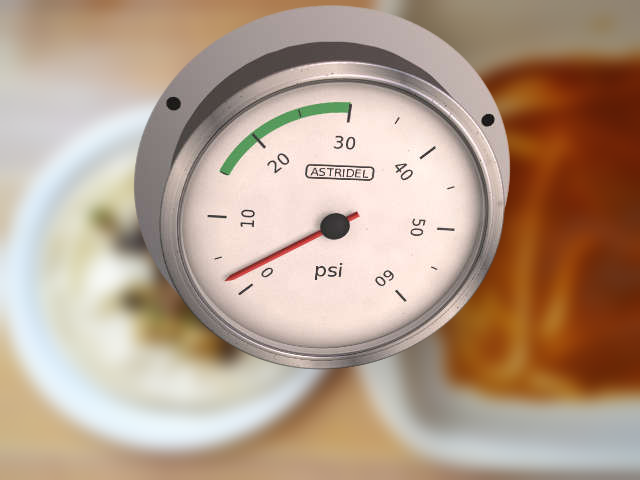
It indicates 2.5 psi
